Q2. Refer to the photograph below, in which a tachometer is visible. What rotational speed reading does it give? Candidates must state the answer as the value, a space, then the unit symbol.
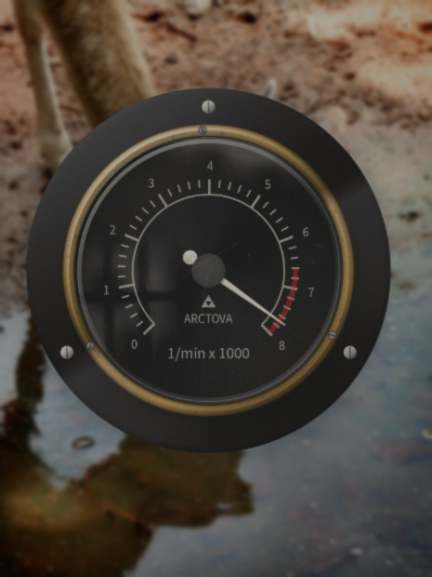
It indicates 7700 rpm
